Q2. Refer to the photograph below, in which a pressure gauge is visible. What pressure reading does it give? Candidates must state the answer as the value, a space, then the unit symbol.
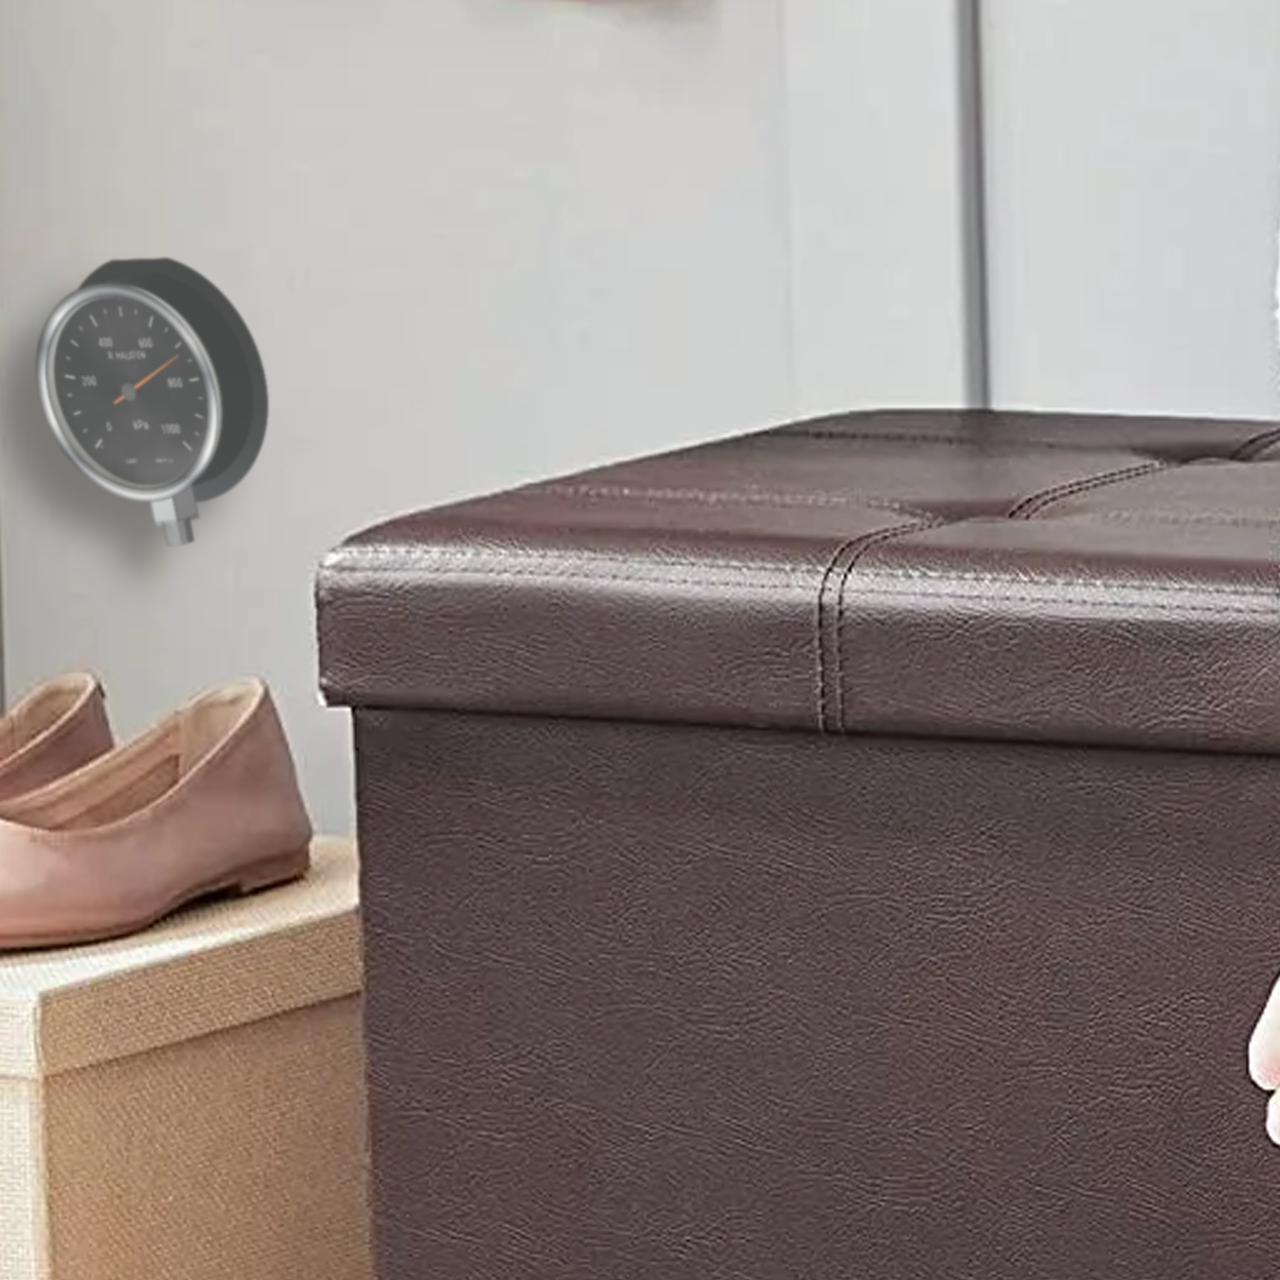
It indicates 725 kPa
